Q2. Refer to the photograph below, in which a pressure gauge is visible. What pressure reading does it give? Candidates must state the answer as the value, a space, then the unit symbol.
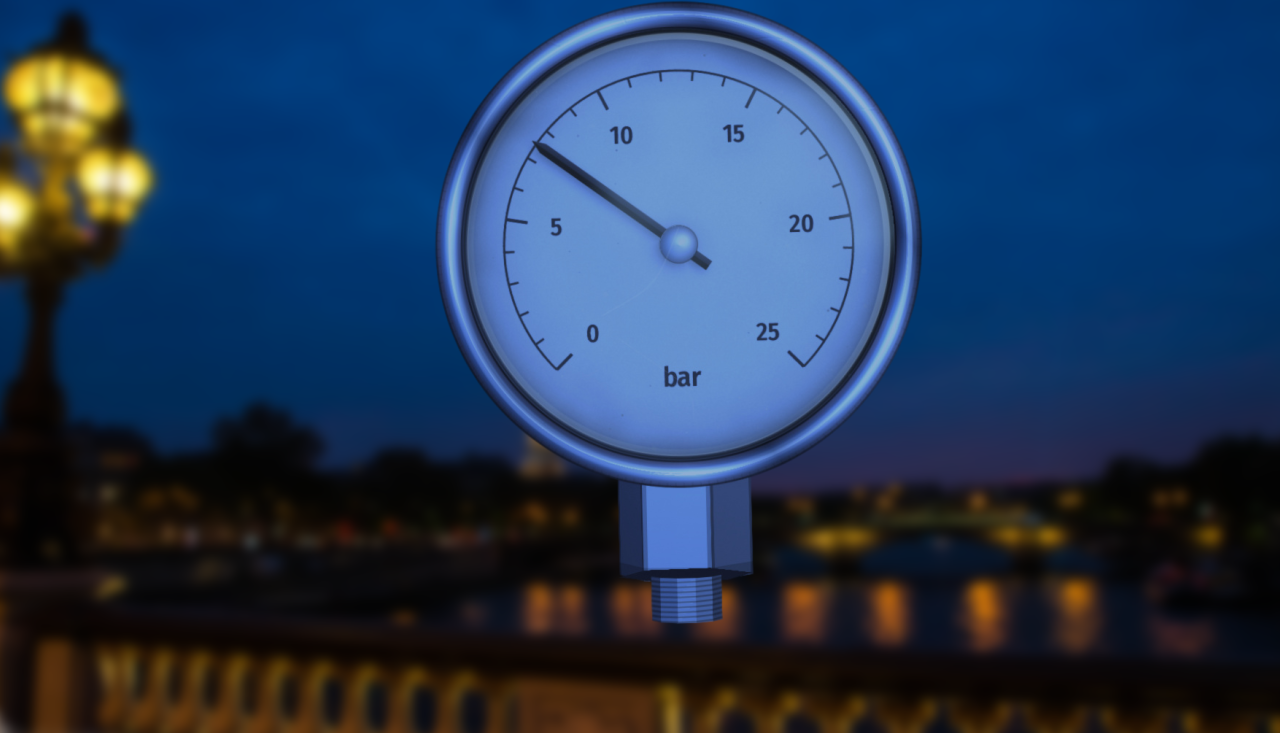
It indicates 7.5 bar
